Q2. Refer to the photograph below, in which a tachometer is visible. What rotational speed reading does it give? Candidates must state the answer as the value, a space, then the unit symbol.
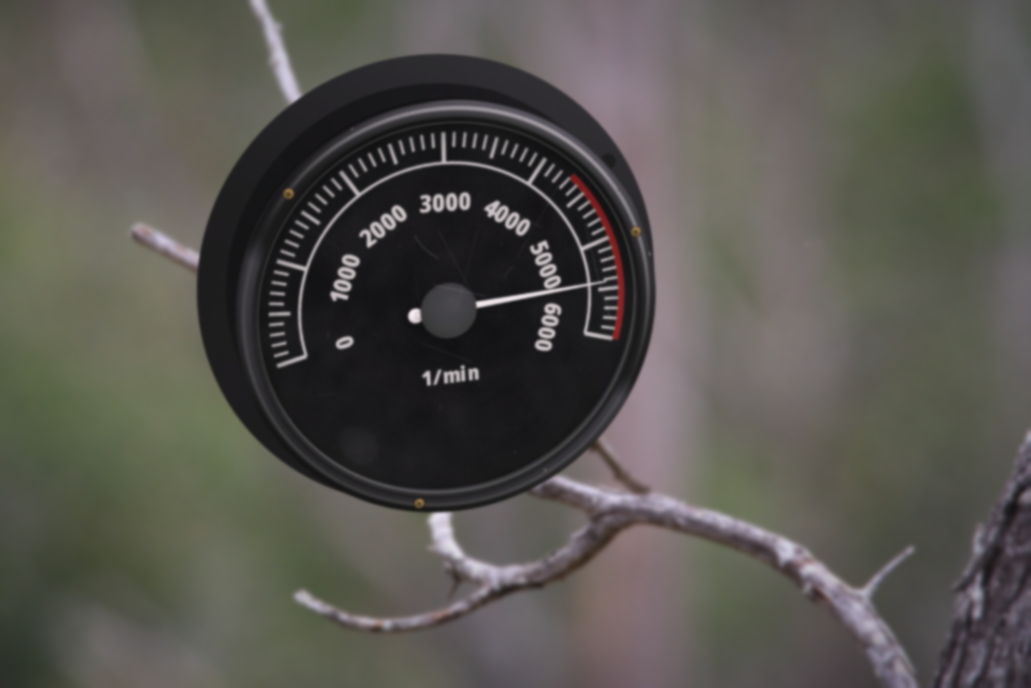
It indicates 5400 rpm
